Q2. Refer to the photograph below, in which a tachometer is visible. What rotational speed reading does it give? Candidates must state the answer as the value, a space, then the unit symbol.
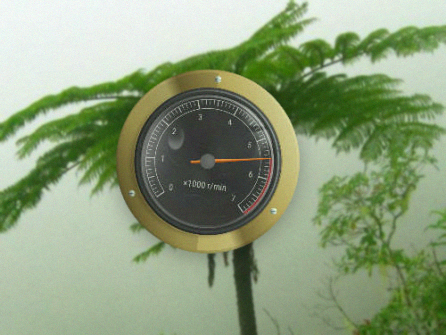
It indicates 5500 rpm
